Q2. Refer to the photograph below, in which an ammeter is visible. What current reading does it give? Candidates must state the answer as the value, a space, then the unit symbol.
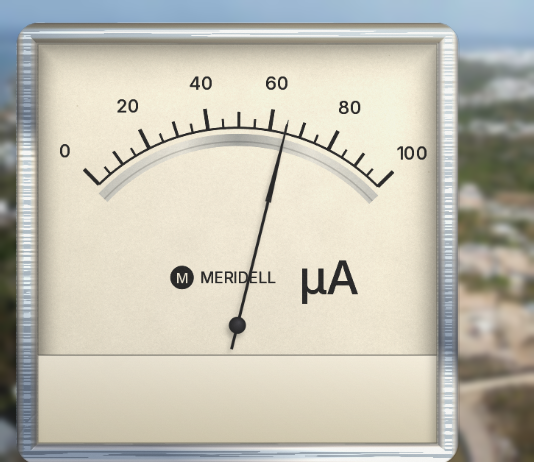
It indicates 65 µA
